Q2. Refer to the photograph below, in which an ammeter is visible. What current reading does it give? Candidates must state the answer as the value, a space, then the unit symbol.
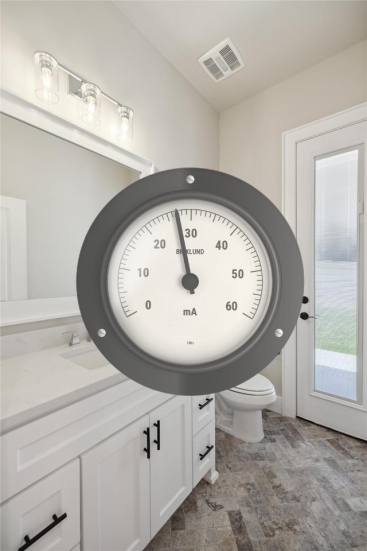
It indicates 27 mA
